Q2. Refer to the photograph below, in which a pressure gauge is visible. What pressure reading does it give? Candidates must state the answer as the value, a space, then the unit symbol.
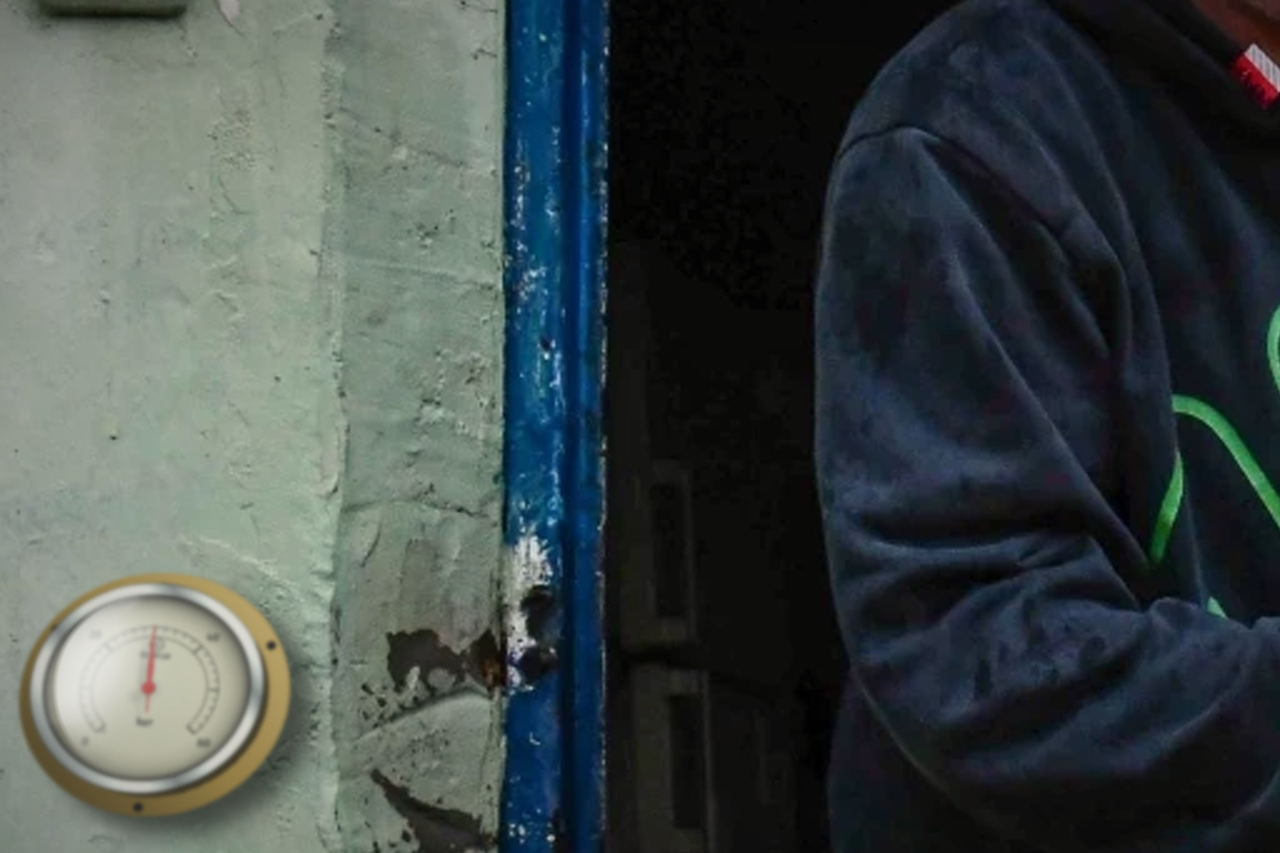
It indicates 30 bar
